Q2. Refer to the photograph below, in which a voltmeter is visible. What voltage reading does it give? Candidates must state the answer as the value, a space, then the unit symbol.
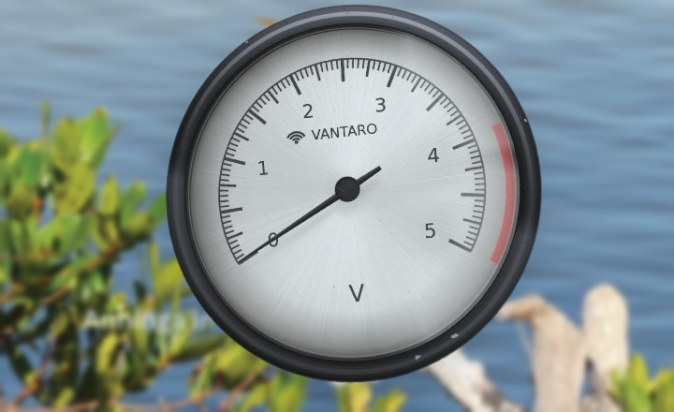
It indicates 0 V
